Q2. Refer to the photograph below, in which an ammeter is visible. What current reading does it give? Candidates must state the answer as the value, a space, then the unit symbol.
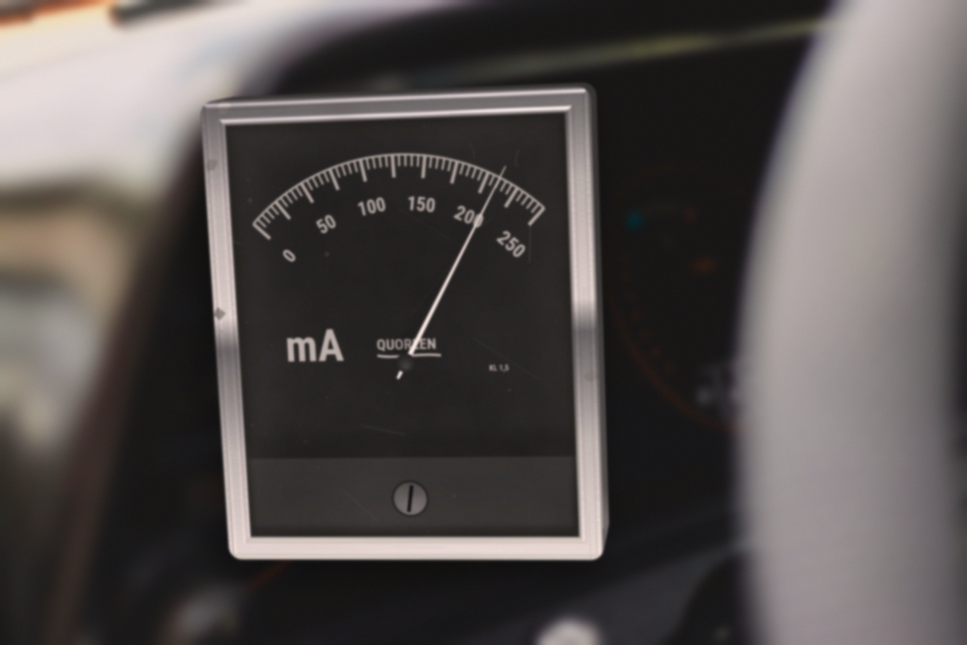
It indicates 210 mA
